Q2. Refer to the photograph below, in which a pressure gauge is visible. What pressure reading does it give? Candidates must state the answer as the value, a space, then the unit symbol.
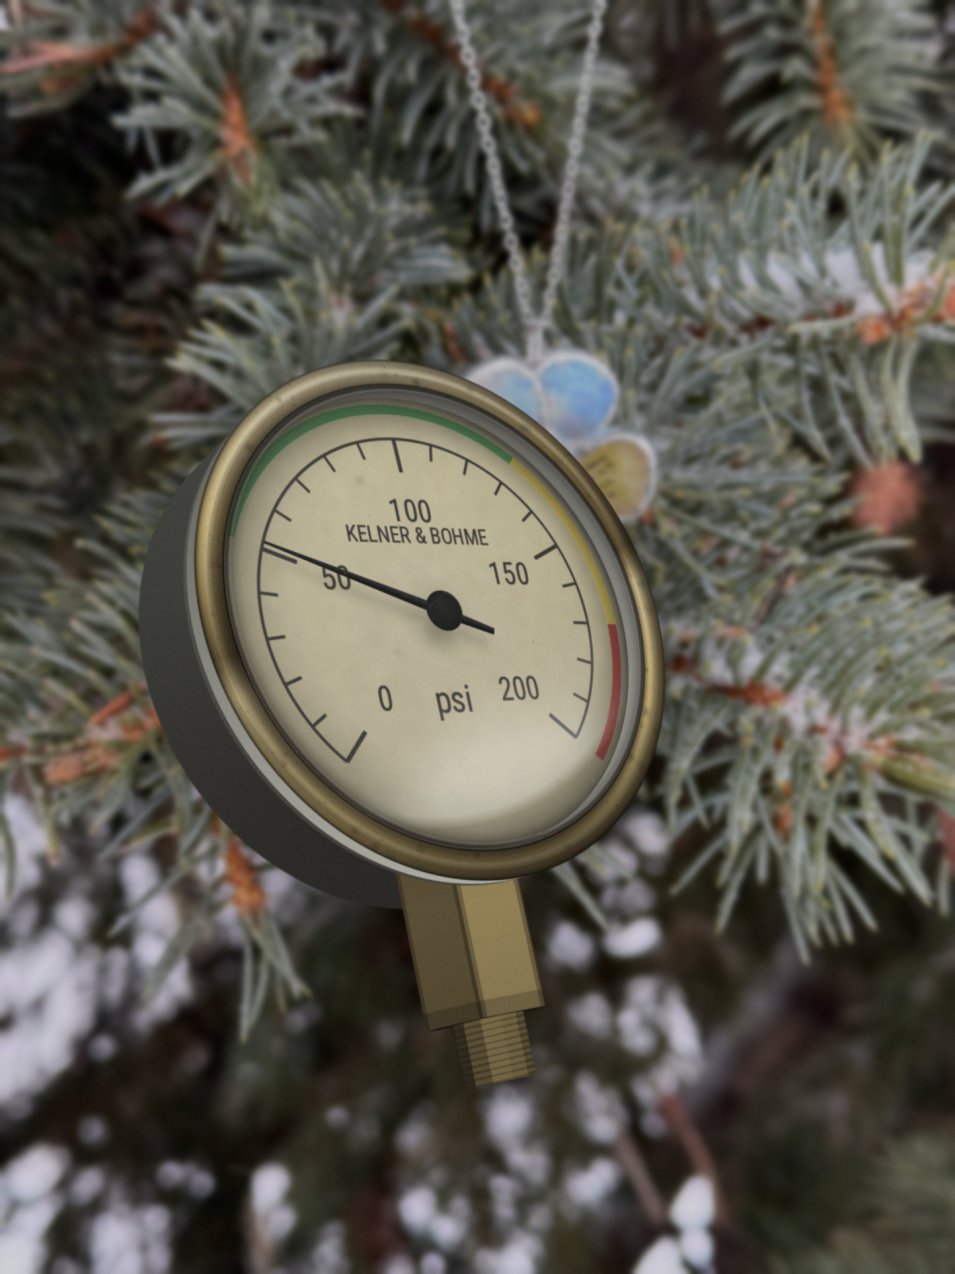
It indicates 50 psi
